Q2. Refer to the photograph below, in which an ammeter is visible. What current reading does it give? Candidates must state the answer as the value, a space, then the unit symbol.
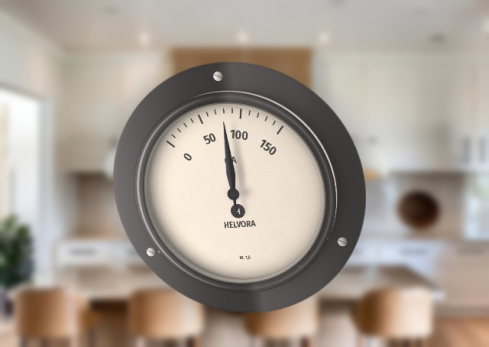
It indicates 80 mA
